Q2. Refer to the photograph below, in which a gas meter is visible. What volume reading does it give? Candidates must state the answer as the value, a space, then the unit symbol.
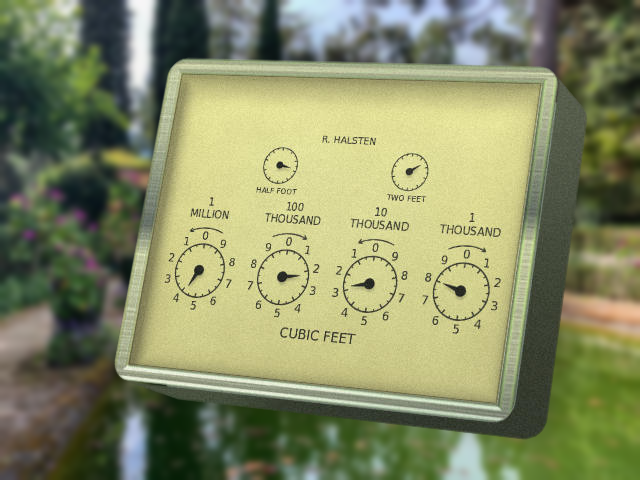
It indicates 422800 ft³
